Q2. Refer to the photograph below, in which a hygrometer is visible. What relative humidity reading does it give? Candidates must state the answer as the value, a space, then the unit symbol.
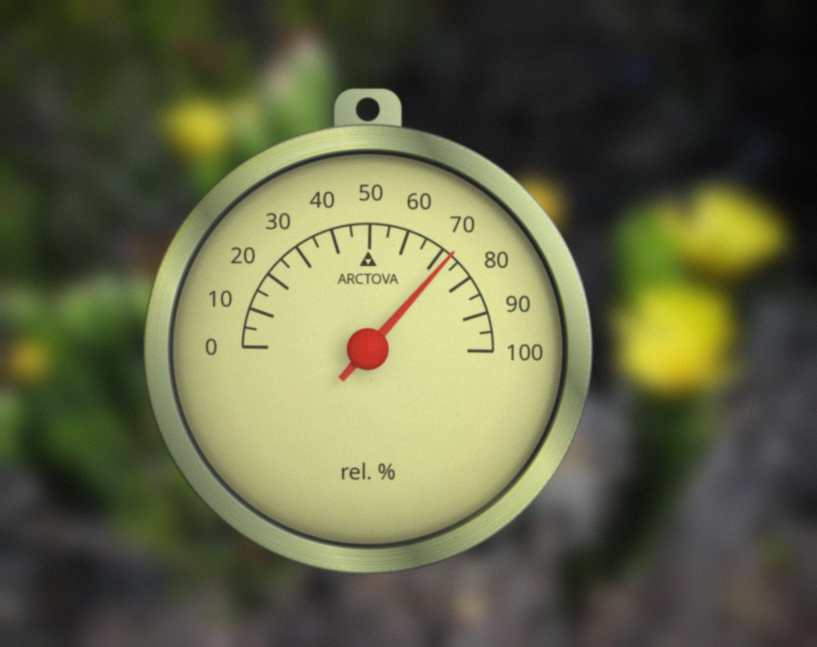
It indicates 72.5 %
